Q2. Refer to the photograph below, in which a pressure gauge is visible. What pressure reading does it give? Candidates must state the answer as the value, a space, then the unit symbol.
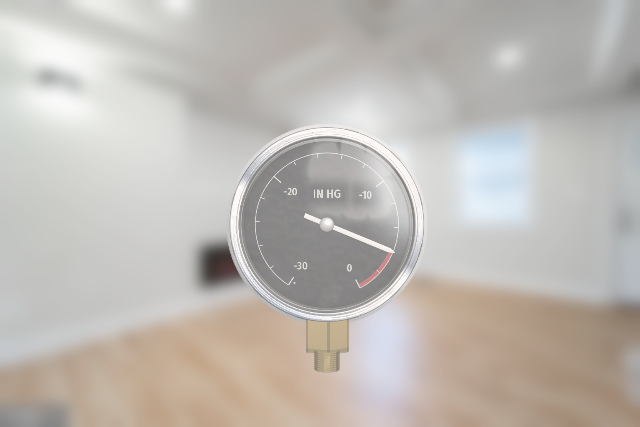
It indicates -4 inHg
